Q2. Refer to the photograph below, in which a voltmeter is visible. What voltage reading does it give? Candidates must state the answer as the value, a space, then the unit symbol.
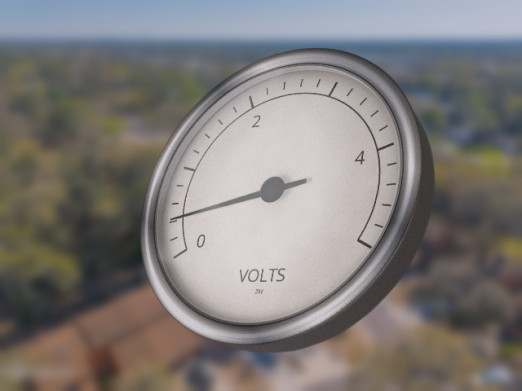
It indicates 0.4 V
